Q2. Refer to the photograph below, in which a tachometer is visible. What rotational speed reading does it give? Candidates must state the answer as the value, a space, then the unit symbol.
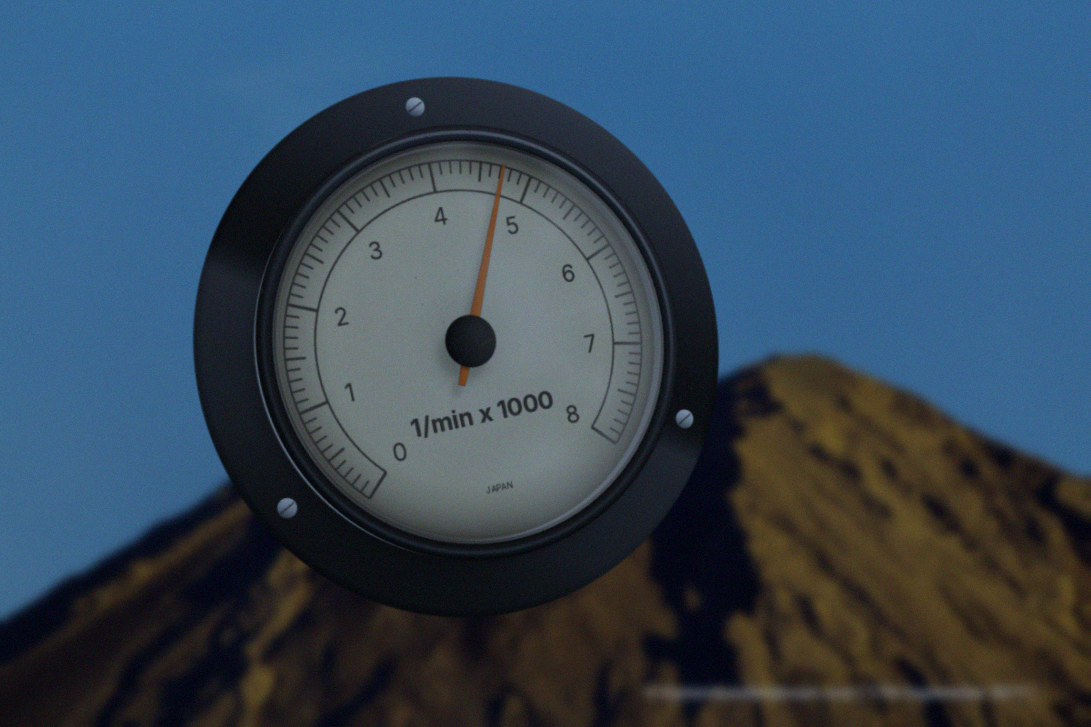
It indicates 4700 rpm
